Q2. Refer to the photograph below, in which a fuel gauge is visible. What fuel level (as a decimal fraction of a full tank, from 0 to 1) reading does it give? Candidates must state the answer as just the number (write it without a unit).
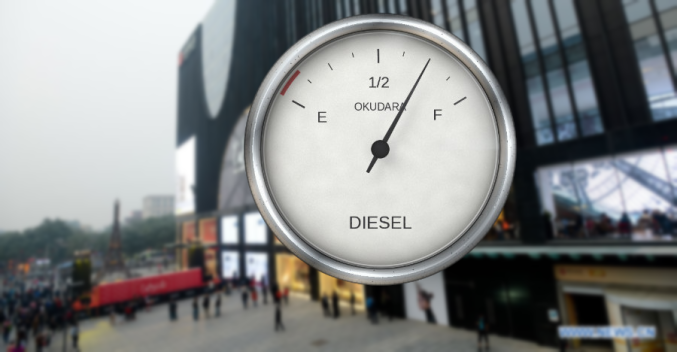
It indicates 0.75
